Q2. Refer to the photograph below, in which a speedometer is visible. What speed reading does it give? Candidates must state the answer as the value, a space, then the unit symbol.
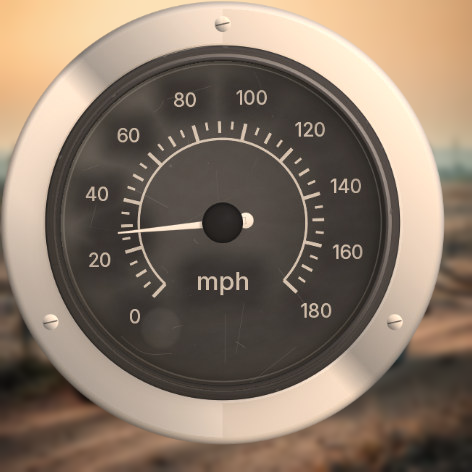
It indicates 27.5 mph
